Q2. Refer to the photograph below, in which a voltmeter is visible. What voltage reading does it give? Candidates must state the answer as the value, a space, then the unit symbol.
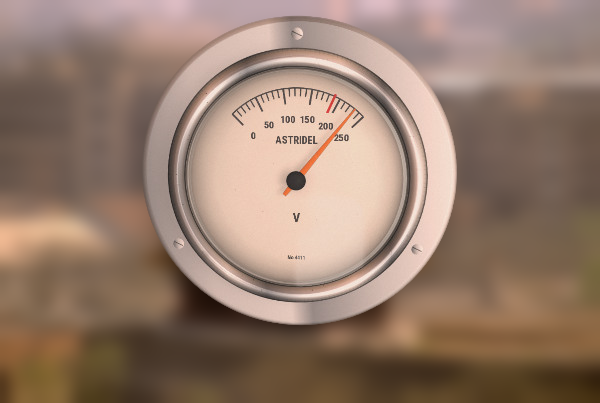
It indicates 230 V
